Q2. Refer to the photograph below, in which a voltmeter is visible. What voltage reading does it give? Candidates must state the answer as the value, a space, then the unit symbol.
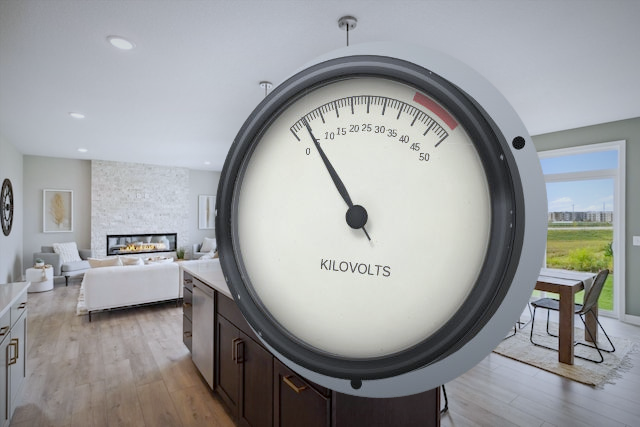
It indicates 5 kV
